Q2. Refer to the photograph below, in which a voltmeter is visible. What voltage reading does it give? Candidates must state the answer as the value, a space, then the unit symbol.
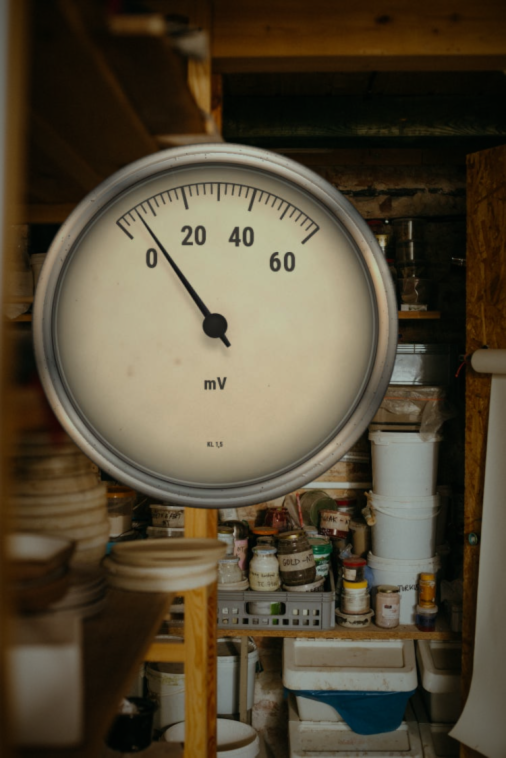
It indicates 6 mV
